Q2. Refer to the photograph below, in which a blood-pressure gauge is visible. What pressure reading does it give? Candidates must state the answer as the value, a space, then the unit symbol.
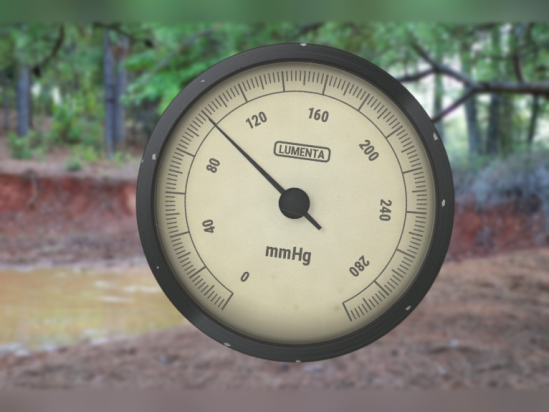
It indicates 100 mmHg
